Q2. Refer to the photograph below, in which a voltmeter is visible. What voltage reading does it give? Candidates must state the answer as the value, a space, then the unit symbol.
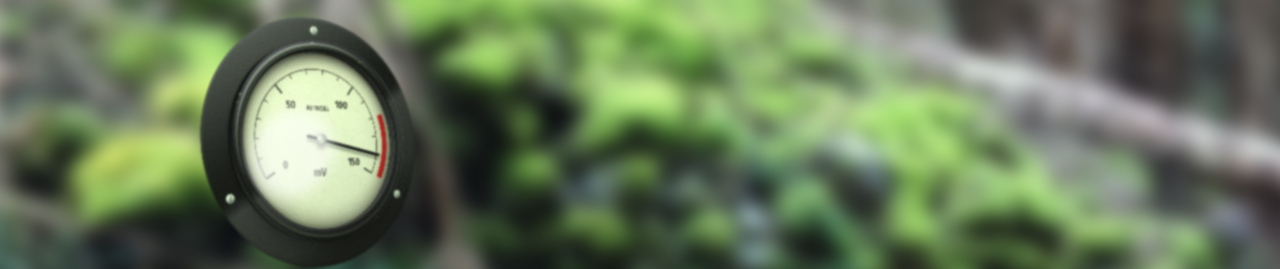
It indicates 140 mV
